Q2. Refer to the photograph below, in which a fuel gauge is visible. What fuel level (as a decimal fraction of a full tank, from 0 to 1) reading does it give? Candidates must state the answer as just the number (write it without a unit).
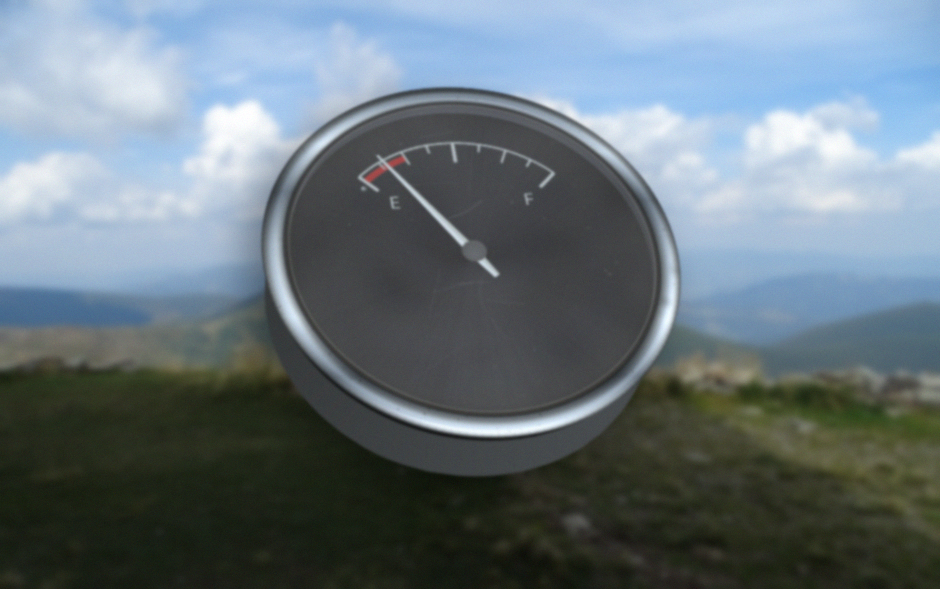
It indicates 0.125
